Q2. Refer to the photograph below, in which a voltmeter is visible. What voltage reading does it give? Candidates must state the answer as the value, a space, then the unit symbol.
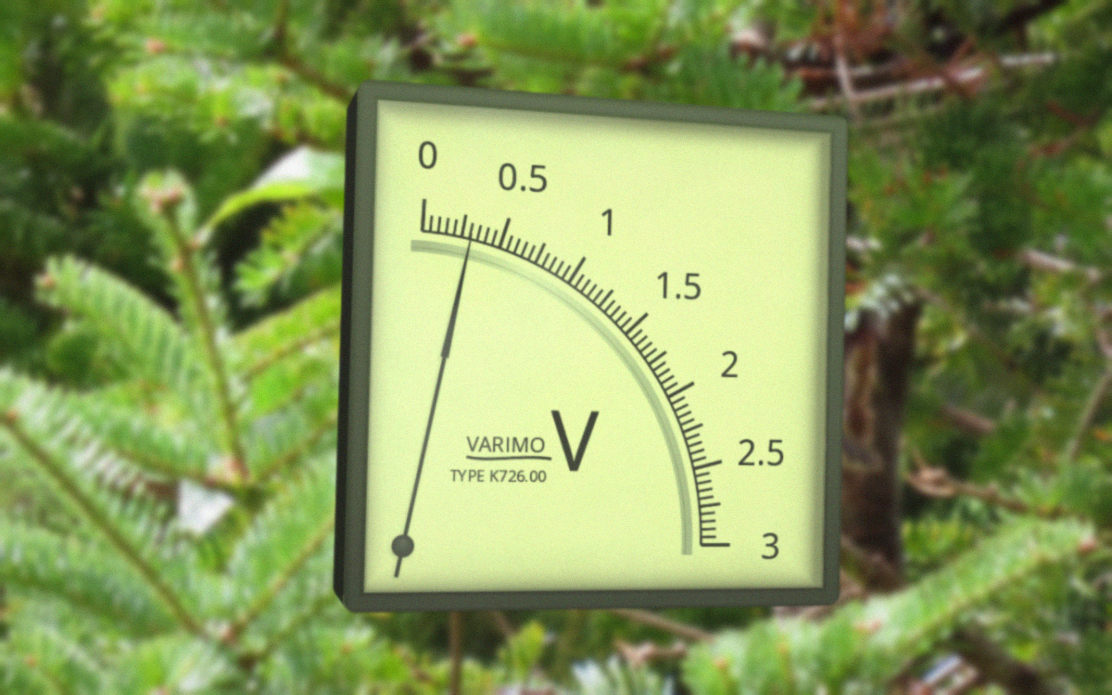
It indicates 0.3 V
